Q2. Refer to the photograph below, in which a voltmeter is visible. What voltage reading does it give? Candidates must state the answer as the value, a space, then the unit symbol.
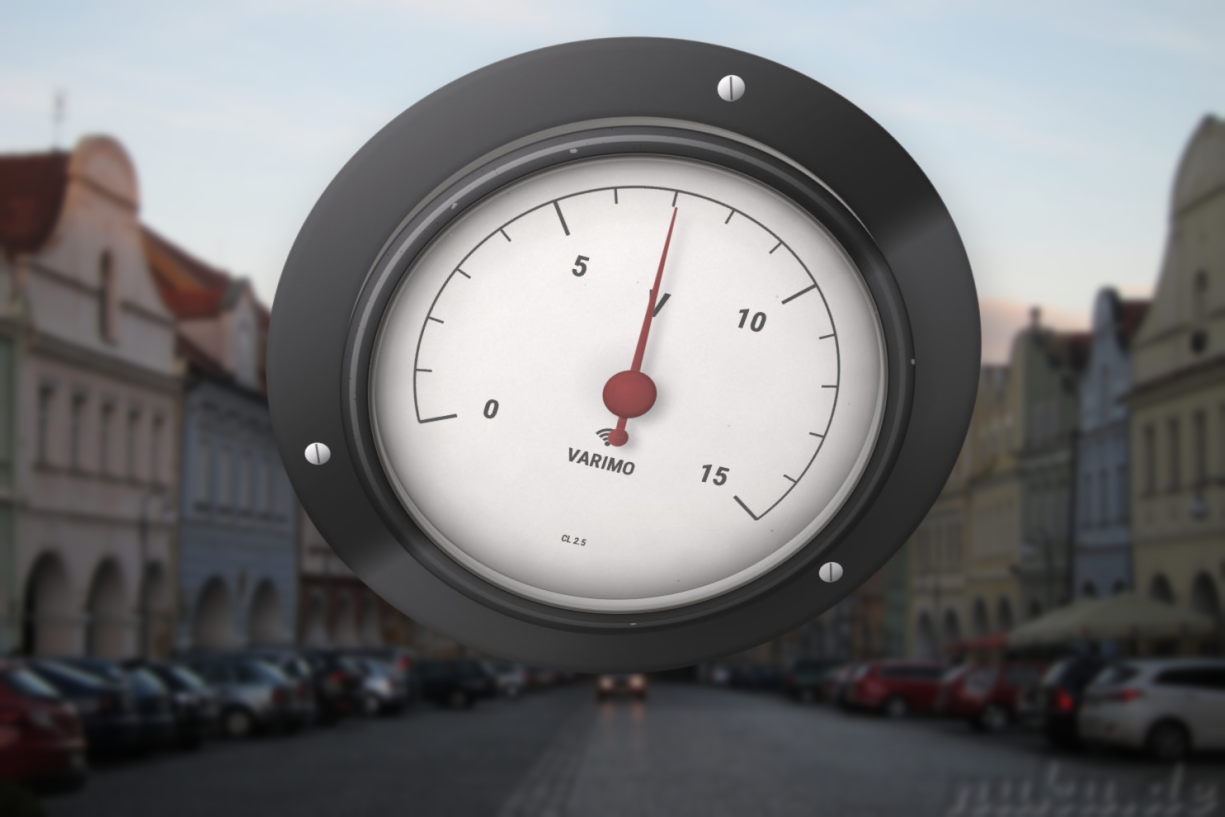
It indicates 7 V
